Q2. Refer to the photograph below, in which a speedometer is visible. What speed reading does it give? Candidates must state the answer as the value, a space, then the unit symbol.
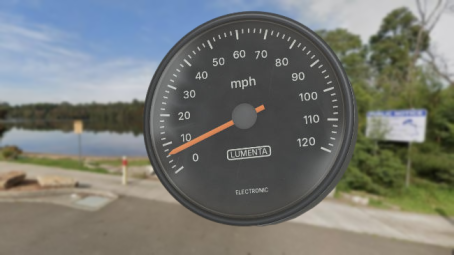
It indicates 6 mph
